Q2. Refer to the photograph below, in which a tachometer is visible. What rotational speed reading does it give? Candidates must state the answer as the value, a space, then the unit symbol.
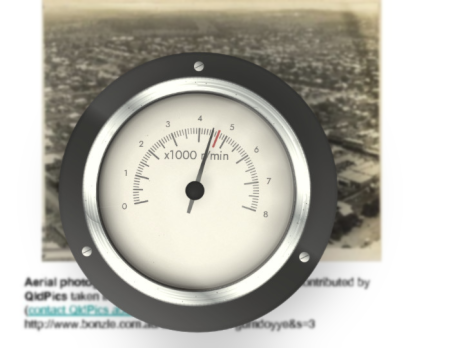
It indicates 4500 rpm
